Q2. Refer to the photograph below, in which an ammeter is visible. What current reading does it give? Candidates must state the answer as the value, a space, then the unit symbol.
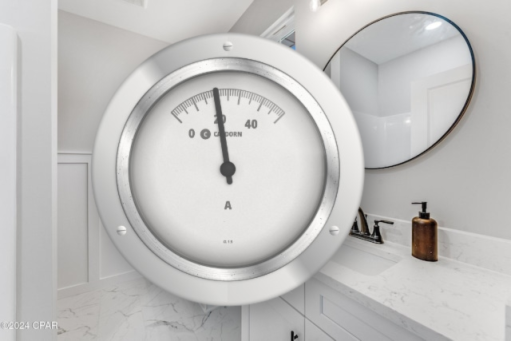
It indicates 20 A
